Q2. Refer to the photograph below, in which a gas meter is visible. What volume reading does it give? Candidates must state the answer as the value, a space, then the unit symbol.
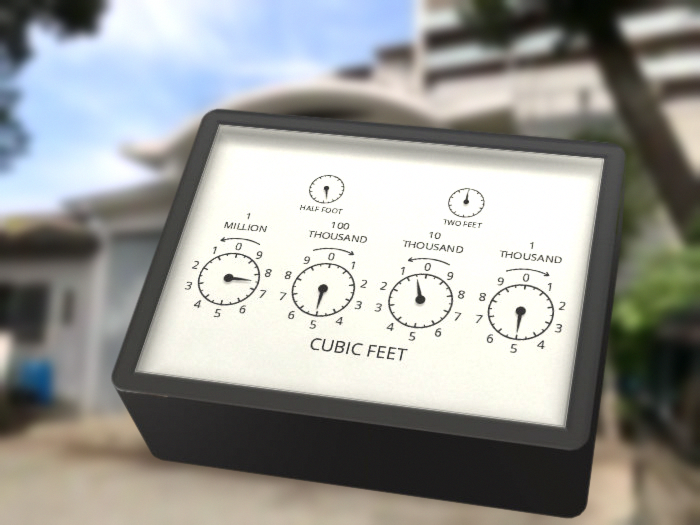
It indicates 750500 ft³
